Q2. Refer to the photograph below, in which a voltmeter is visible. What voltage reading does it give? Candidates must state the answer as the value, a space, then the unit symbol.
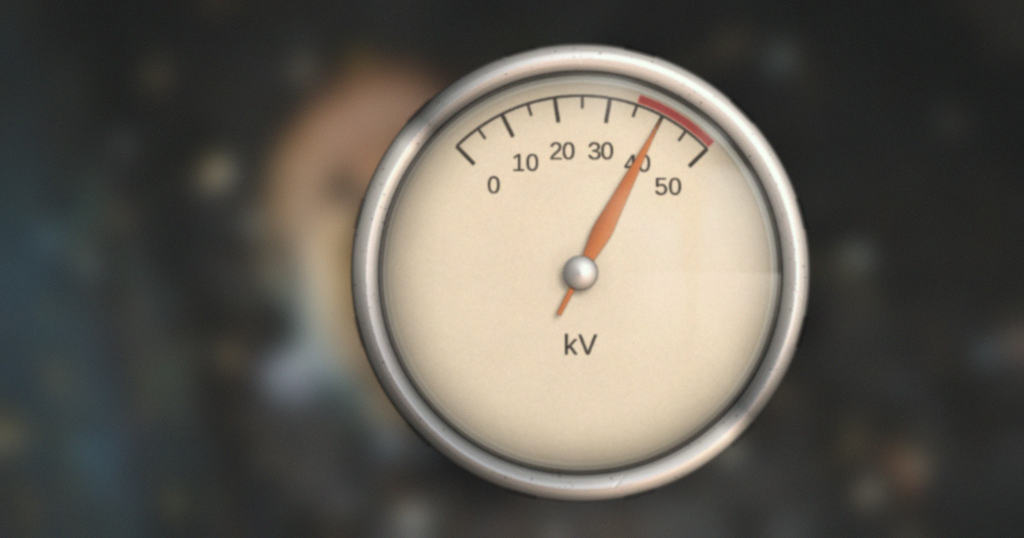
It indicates 40 kV
